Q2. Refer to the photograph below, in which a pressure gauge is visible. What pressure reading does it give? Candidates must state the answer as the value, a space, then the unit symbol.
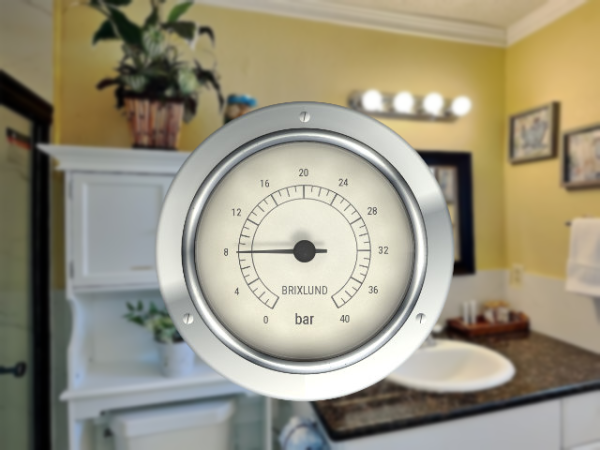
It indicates 8 bar
